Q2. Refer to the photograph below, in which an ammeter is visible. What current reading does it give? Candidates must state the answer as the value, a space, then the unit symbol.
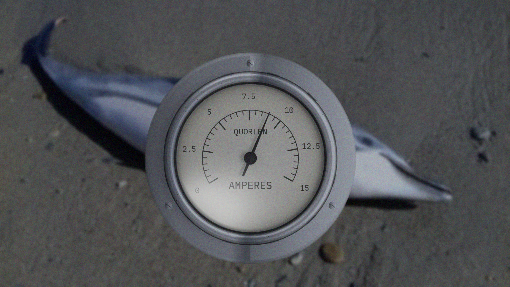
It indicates 9 A
